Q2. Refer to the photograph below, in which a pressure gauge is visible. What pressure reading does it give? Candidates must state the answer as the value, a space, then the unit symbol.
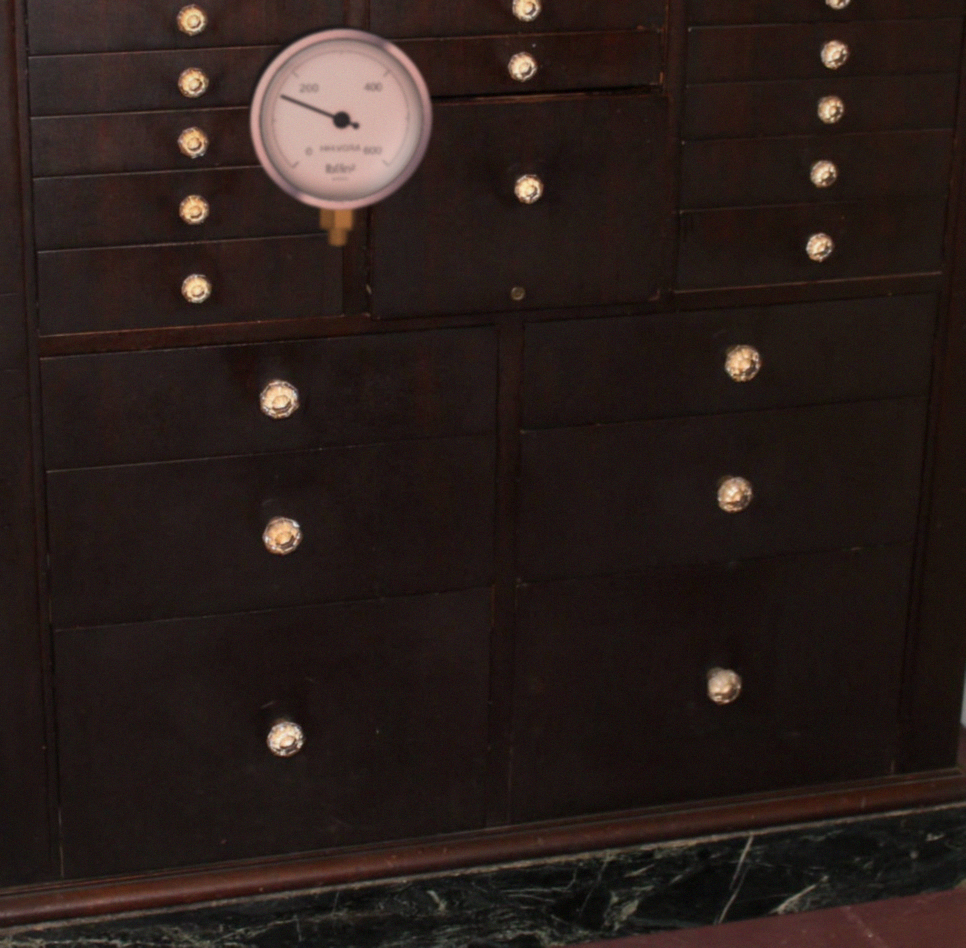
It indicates 150 psi
